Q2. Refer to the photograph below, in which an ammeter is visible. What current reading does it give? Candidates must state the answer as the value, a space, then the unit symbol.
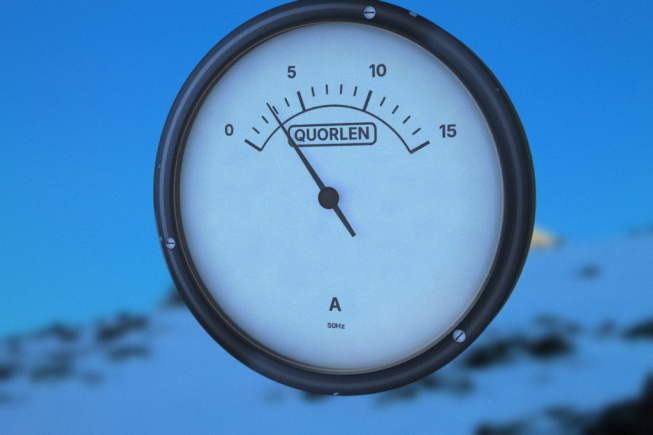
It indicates 3 A
